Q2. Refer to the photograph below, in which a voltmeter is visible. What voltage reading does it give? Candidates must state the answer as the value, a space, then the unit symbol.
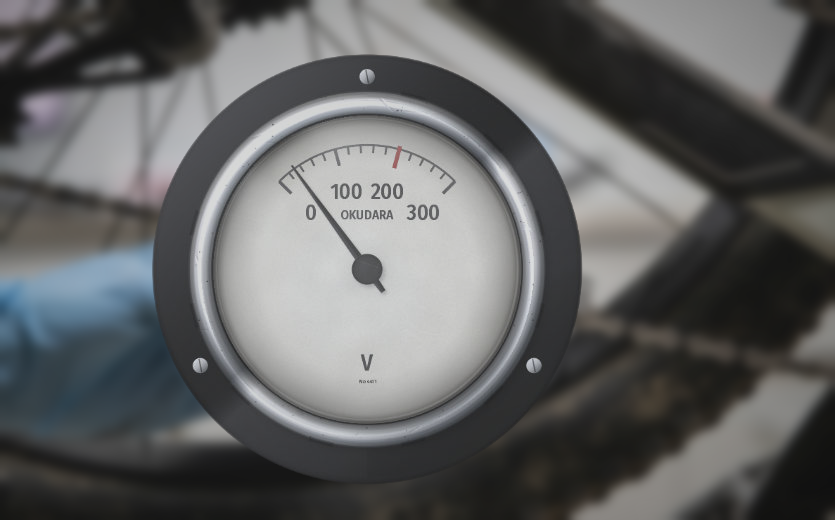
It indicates 30 V
